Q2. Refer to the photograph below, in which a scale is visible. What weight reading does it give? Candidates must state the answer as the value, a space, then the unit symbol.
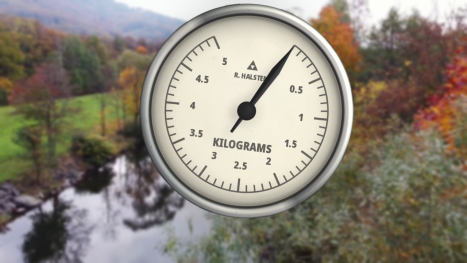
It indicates 0 kg
